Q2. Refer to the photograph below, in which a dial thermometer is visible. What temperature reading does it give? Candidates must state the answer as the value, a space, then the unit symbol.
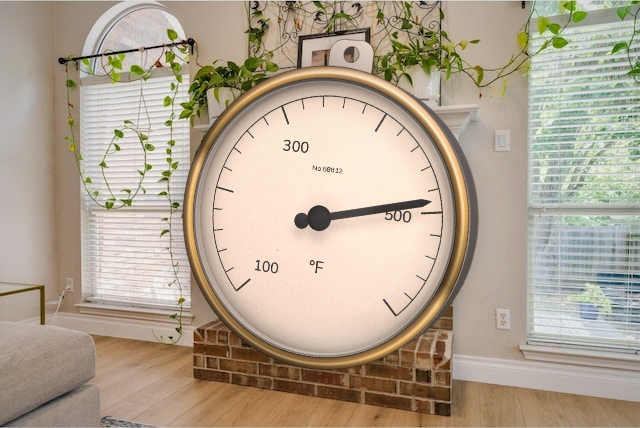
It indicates 490 °F
